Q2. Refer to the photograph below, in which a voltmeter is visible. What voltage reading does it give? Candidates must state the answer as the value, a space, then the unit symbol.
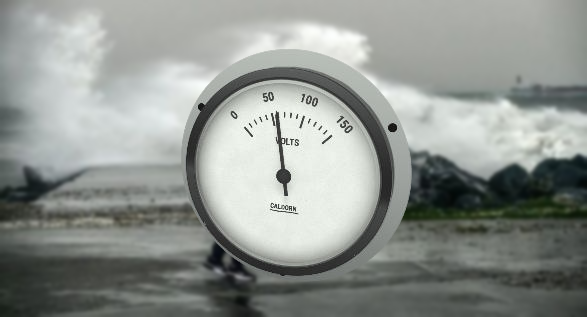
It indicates 60 V
